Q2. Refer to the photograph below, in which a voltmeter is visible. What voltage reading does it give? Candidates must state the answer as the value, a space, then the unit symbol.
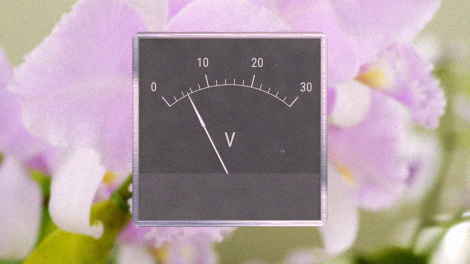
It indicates 5 V
